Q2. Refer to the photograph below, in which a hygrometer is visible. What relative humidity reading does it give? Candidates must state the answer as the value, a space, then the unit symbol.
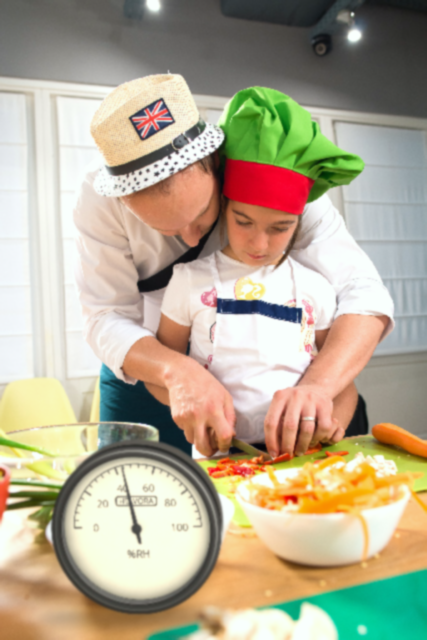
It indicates 44 %
